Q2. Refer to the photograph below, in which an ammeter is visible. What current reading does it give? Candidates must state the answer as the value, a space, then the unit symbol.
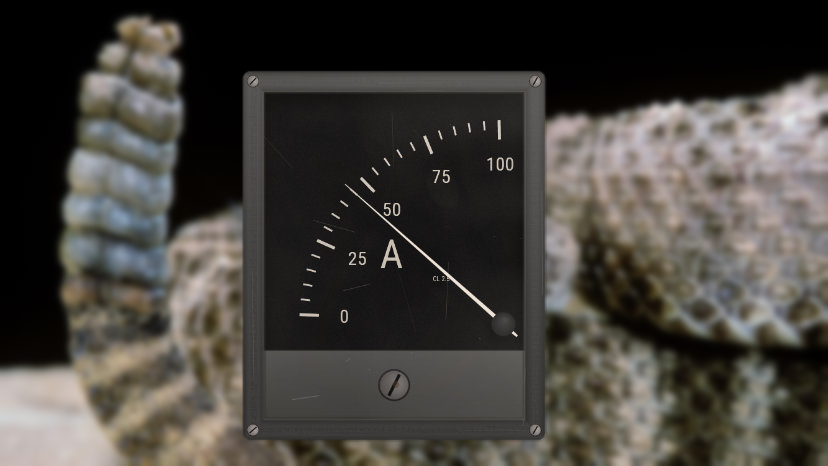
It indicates 45 A
